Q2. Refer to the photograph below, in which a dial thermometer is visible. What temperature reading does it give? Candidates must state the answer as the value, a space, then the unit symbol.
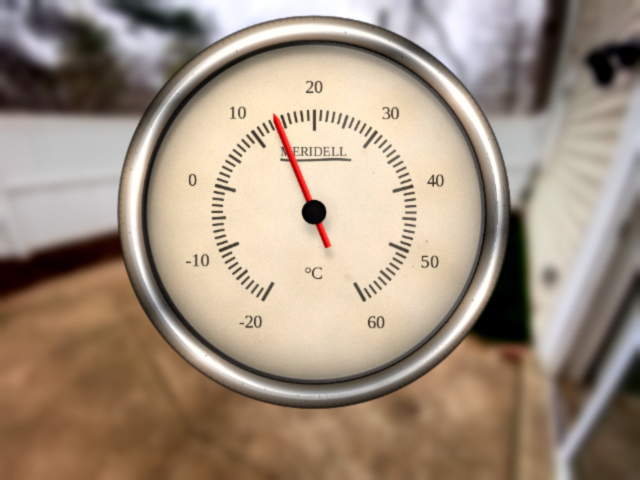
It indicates 14 °C
